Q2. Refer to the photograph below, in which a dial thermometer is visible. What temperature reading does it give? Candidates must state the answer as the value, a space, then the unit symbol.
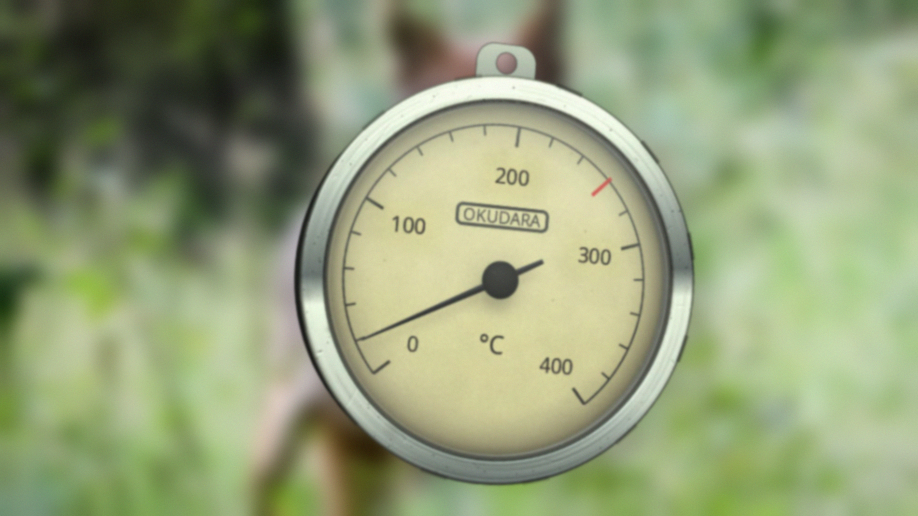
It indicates 20 °C
